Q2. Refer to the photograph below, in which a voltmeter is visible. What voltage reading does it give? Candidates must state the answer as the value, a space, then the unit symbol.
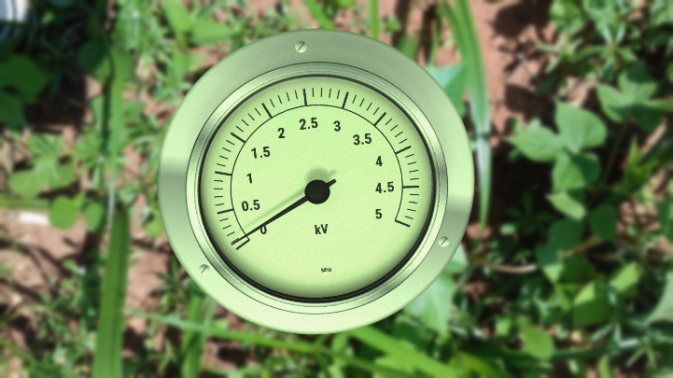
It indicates 0.1 kV
